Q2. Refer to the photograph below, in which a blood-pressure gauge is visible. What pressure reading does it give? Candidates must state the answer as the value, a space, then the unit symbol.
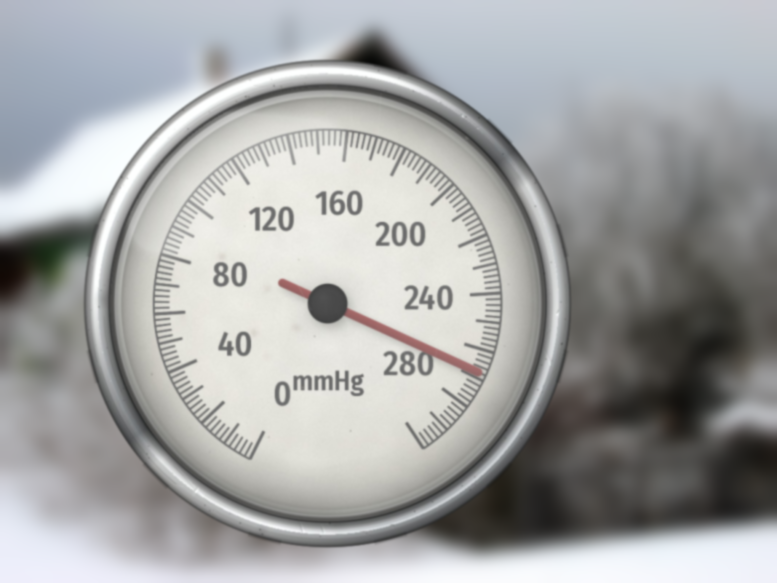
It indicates 268 mmHg
